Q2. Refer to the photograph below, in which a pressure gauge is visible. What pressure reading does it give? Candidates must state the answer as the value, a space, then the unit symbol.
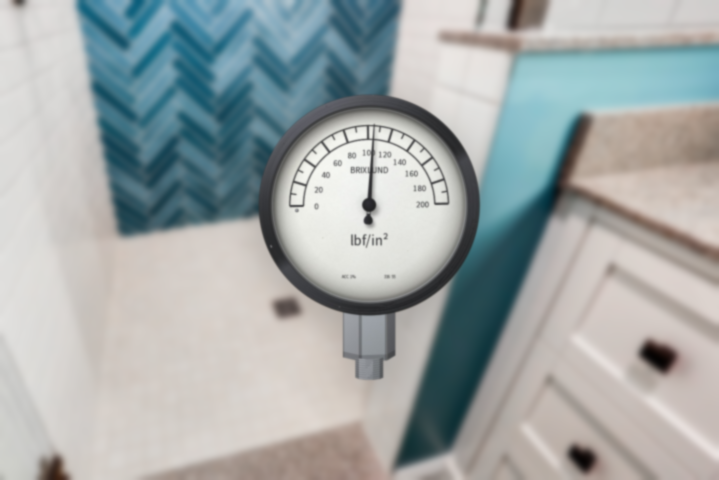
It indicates 105 psi
